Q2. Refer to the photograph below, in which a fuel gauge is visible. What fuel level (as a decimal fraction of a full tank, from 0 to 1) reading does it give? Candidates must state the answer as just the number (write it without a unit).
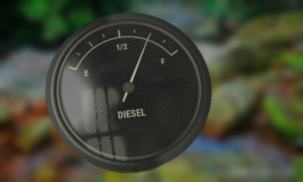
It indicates 0.75
